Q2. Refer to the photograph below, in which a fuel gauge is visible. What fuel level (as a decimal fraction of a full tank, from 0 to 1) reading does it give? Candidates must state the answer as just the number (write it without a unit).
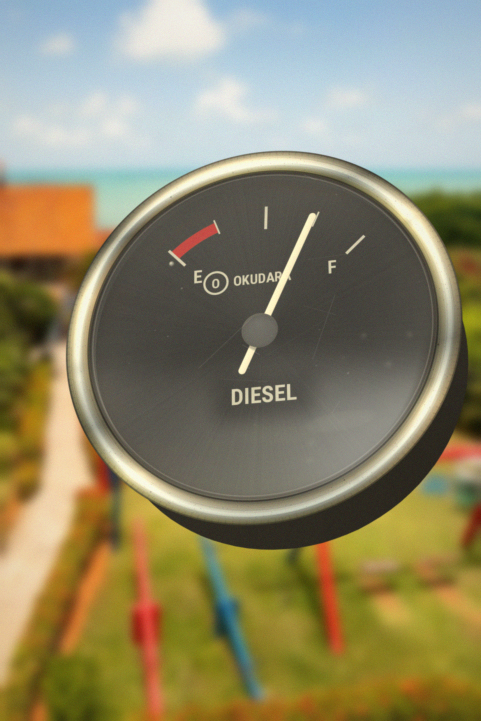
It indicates 0.75
